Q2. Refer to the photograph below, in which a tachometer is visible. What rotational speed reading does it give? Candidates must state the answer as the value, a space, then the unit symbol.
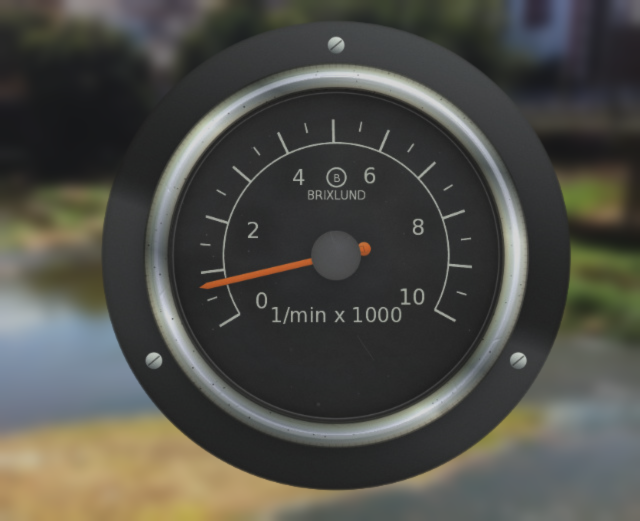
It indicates 750 rpm
